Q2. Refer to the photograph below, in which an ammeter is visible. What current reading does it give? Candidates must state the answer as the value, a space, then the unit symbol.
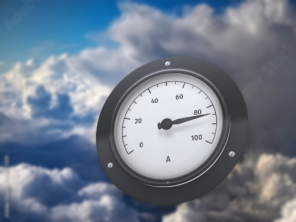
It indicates 85 A
